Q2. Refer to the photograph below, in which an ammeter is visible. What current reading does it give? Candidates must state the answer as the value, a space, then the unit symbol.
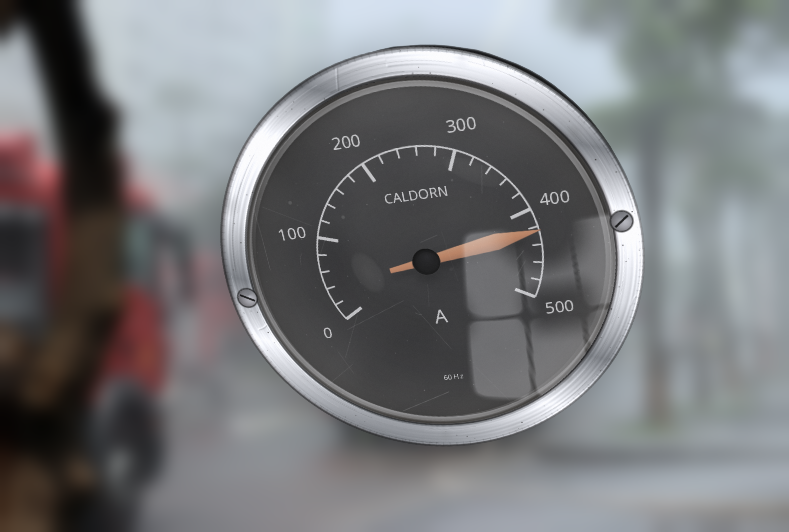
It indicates 420 A
